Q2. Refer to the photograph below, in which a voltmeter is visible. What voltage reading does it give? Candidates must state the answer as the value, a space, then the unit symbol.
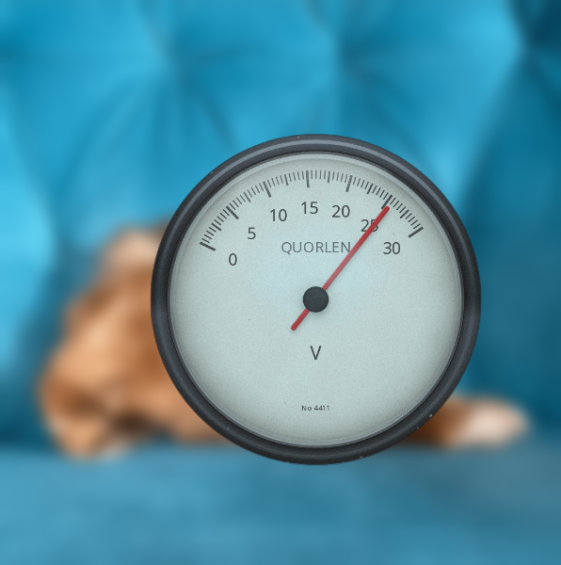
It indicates 25.5 V
